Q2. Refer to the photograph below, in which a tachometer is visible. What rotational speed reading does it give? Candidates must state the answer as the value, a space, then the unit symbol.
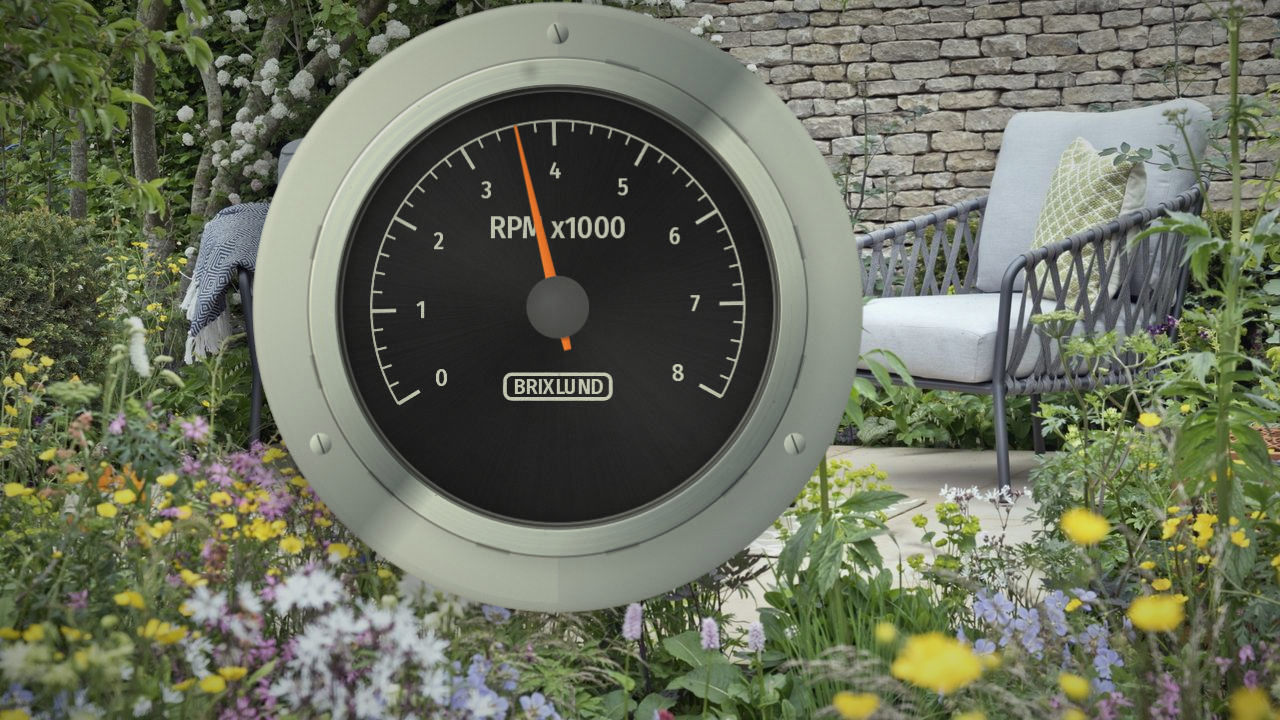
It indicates 3600 rpm
